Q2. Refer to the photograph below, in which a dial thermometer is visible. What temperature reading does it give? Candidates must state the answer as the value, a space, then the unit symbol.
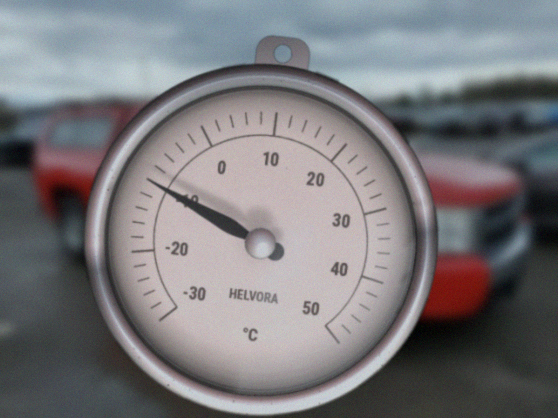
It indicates -10 °C
